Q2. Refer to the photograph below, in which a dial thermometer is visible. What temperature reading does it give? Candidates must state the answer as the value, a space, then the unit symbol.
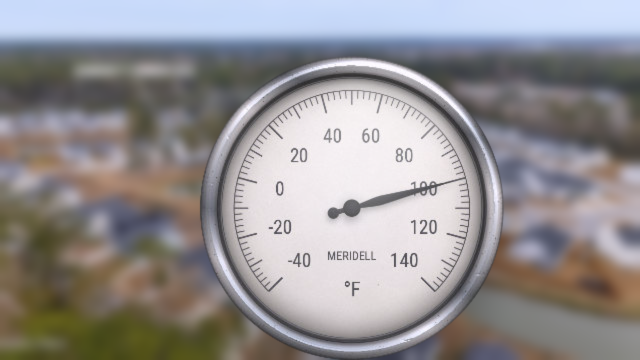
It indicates 100 °F
